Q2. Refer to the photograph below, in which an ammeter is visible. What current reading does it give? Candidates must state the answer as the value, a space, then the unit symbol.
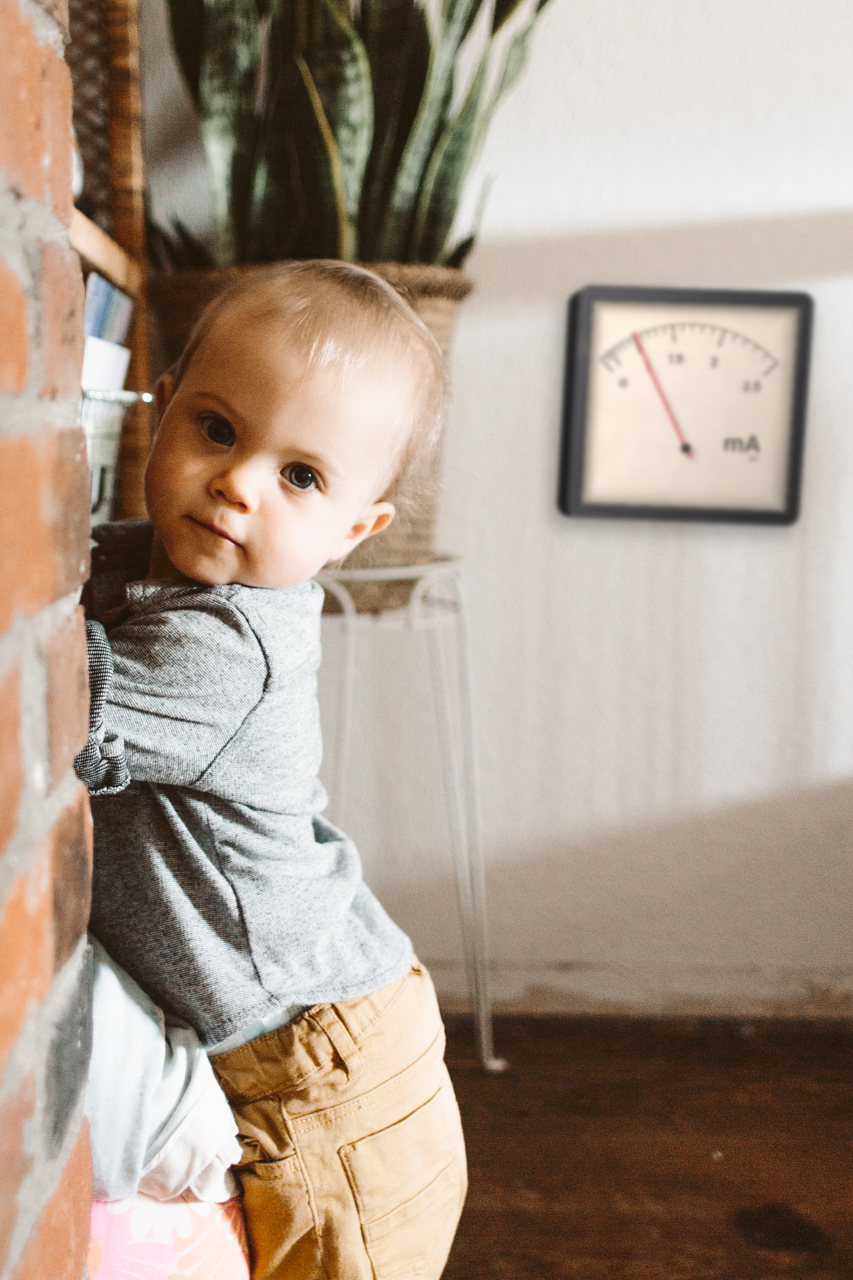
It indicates 1 mA
